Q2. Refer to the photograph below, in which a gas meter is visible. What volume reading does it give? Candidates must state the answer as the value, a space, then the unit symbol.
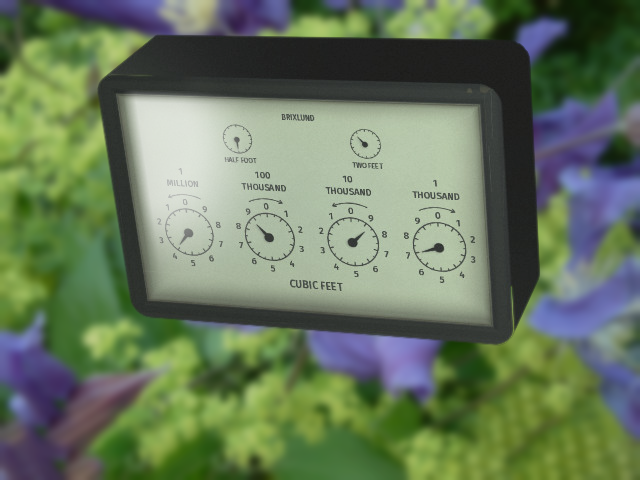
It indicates 388700 ft³
